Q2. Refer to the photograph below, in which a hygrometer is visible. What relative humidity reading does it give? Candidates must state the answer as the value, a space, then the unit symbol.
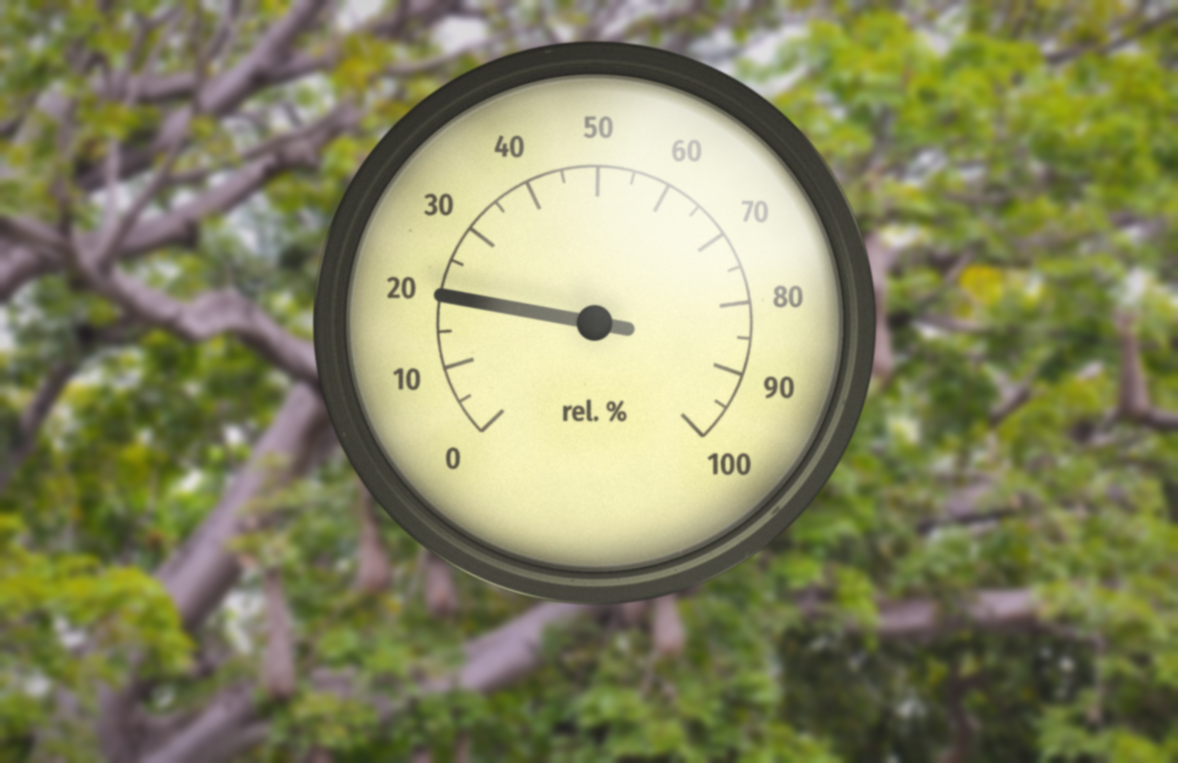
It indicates 20 %
